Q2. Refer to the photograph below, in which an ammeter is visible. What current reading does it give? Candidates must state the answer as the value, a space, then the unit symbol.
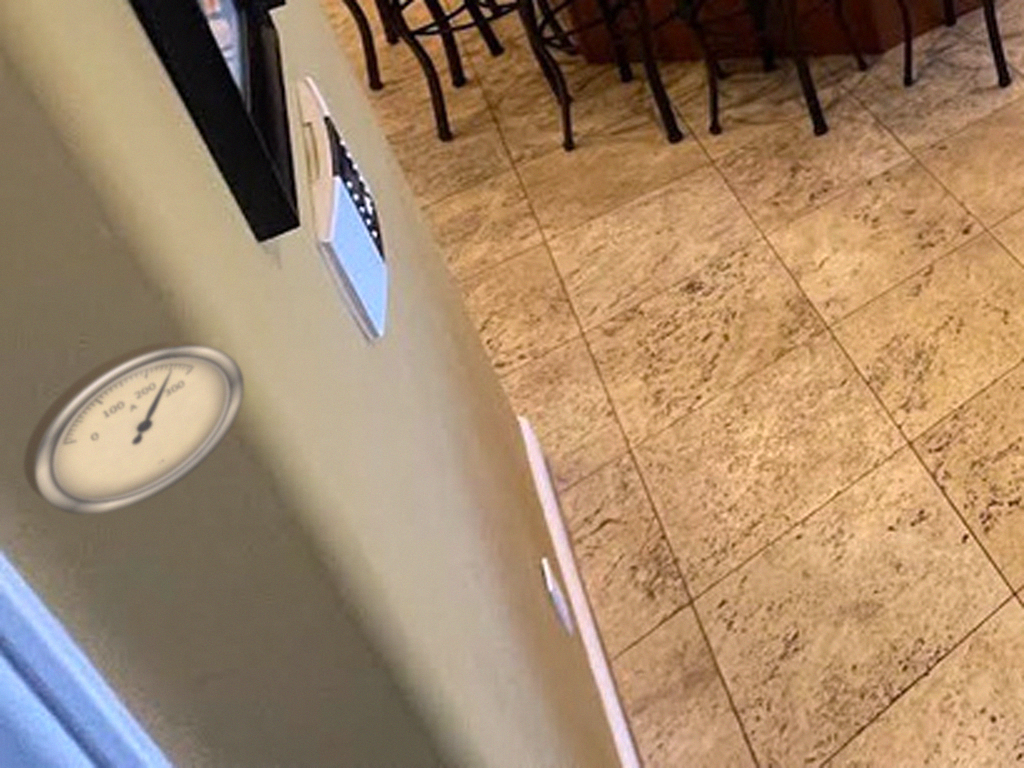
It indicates 250 A
